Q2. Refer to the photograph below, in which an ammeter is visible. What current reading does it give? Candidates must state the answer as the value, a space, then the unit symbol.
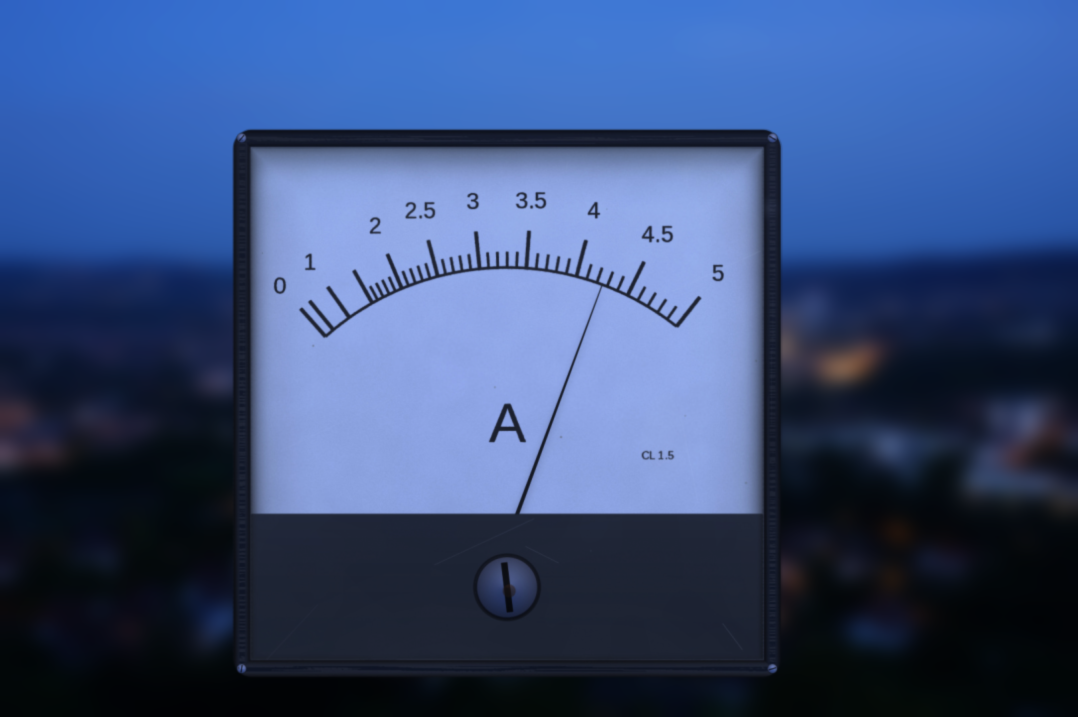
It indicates 4.25 A
